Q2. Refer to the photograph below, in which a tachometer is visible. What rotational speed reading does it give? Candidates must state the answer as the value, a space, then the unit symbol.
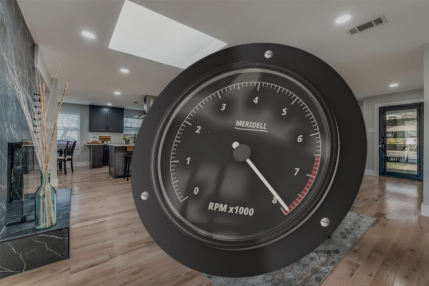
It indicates 7900 rpm
